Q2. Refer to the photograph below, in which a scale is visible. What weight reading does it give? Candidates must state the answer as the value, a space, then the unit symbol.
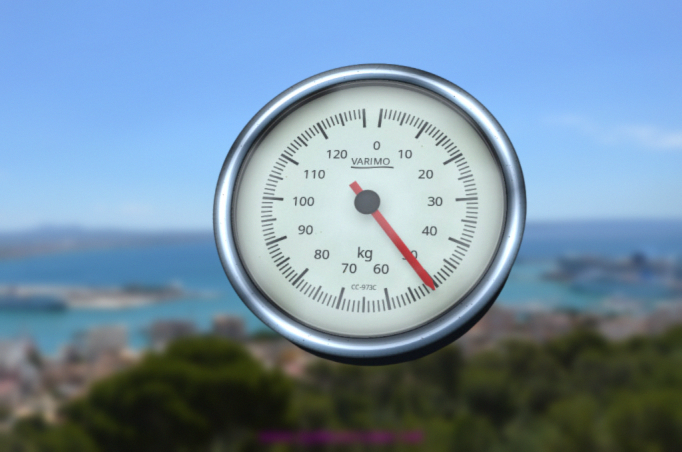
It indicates 51 kg
